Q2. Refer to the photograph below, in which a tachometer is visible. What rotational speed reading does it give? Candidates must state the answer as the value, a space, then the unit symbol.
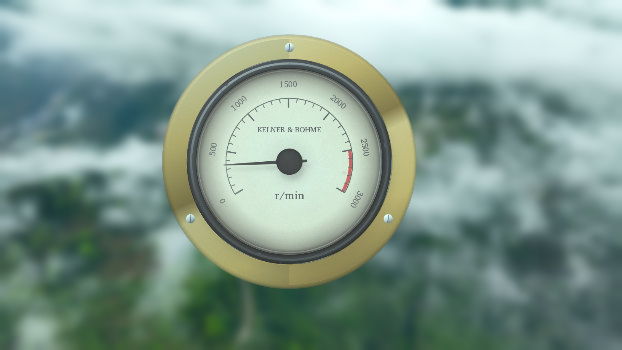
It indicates 350 rpm
